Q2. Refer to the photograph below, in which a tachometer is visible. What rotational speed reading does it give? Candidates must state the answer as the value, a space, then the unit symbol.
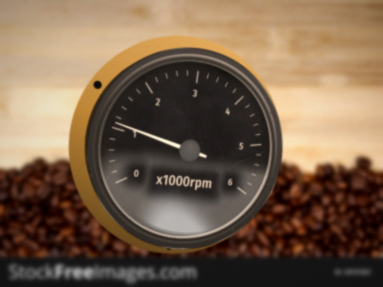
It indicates 1100 rpm
